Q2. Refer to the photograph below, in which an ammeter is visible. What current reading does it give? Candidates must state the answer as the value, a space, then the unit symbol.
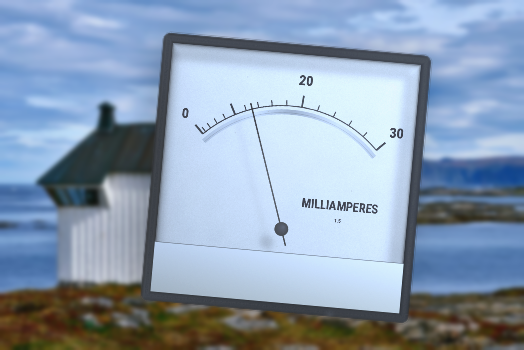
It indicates 13 mA
